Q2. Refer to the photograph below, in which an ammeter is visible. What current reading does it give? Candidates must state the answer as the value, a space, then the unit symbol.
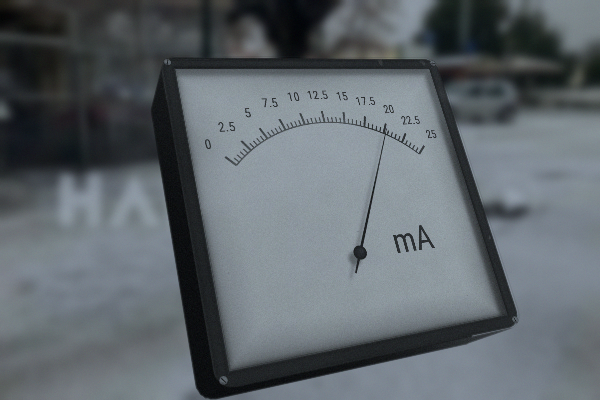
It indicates 20 mA
